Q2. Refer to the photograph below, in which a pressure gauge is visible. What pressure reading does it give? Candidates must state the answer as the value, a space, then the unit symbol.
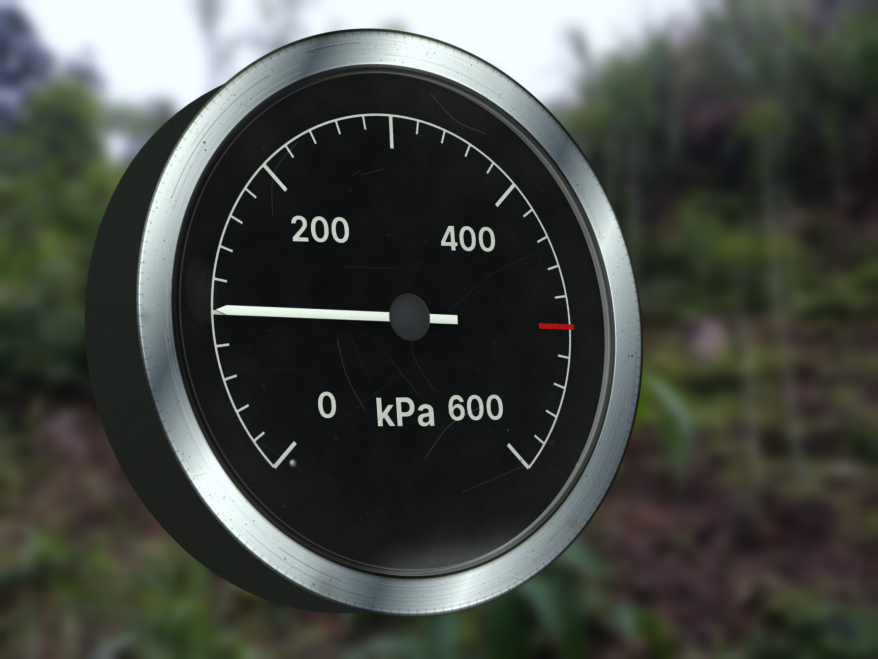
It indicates 100 kPa
